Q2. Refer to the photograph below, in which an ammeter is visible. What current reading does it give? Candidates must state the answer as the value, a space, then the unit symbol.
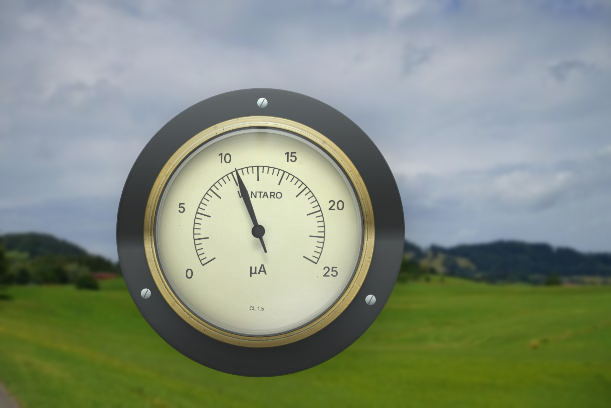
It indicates 10.5 µA
